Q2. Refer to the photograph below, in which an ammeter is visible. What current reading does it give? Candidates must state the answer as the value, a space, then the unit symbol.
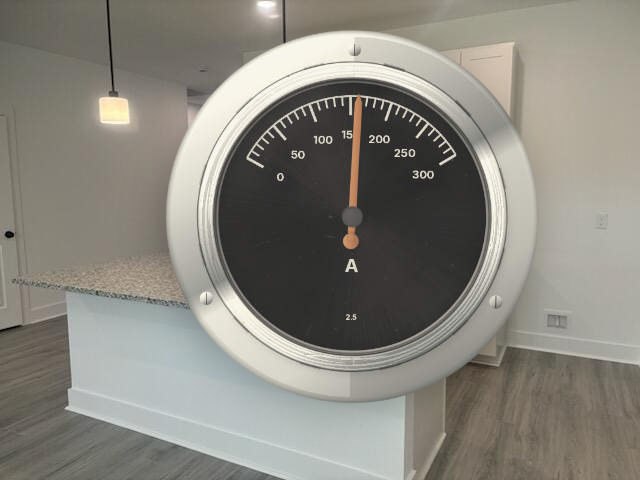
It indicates 160 A
